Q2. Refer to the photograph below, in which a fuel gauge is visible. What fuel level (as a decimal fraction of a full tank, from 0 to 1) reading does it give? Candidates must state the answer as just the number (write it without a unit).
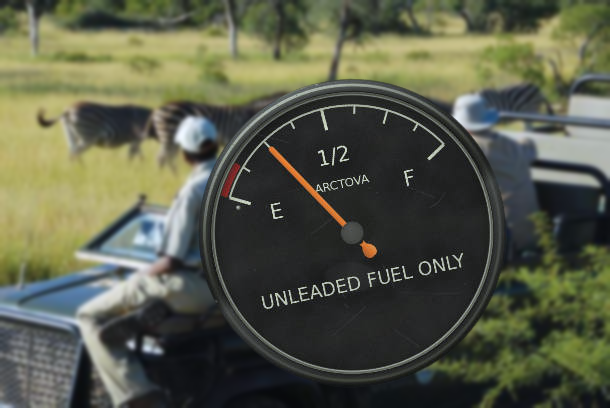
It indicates 0.25
